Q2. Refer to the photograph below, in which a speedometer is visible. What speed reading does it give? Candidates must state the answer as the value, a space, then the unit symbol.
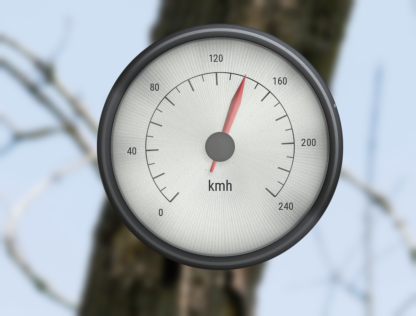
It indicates 140 km/h
